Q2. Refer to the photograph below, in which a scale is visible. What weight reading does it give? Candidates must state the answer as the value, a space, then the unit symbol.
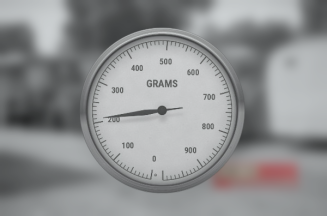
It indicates 210 g
